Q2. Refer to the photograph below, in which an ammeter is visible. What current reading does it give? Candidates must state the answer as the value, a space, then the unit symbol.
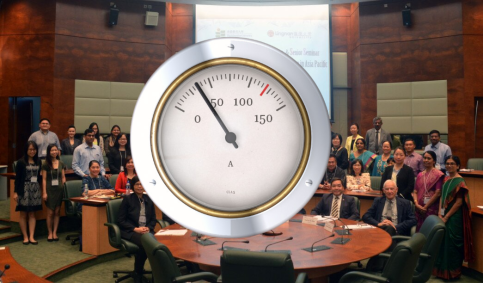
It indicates 35 A
